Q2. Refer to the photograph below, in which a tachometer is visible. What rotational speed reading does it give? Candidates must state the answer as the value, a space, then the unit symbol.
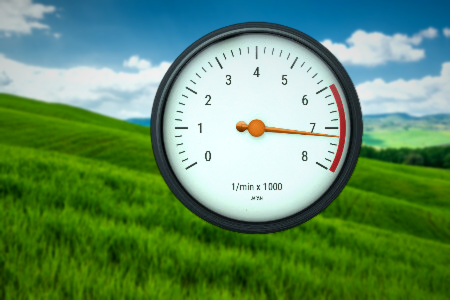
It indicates 7200 rpm
